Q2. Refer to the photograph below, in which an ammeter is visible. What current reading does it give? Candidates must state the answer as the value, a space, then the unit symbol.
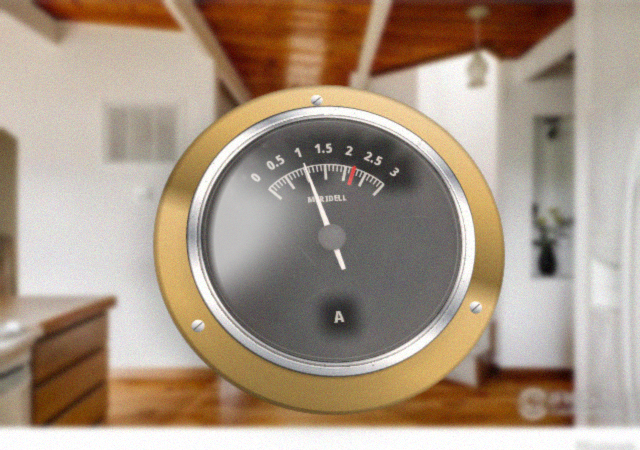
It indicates 1 A
